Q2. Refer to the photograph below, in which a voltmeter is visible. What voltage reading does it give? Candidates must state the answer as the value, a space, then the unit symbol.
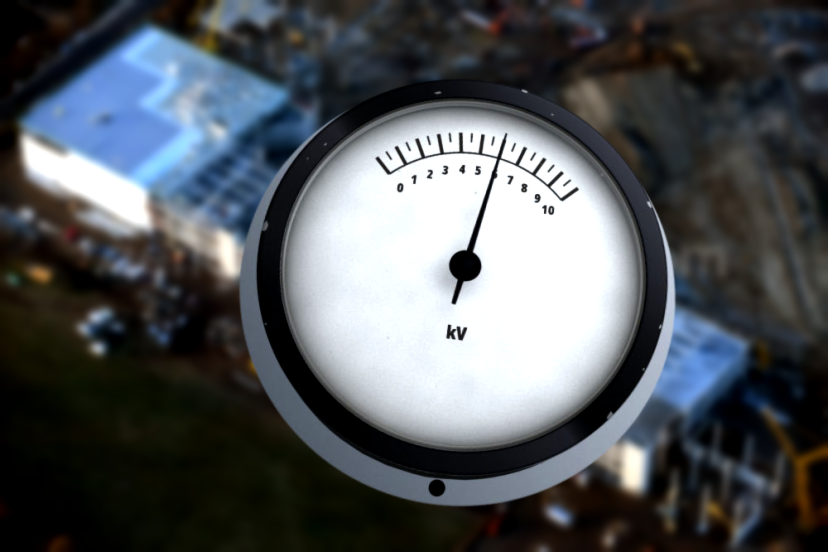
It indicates 6 kV
